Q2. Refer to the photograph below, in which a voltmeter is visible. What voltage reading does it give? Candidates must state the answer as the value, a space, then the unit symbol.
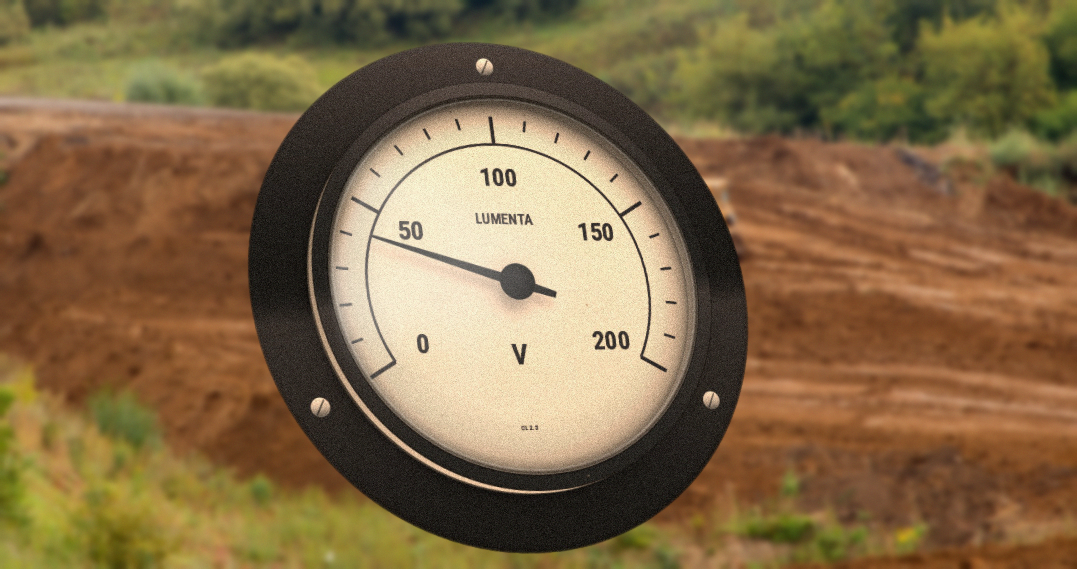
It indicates 40 V
